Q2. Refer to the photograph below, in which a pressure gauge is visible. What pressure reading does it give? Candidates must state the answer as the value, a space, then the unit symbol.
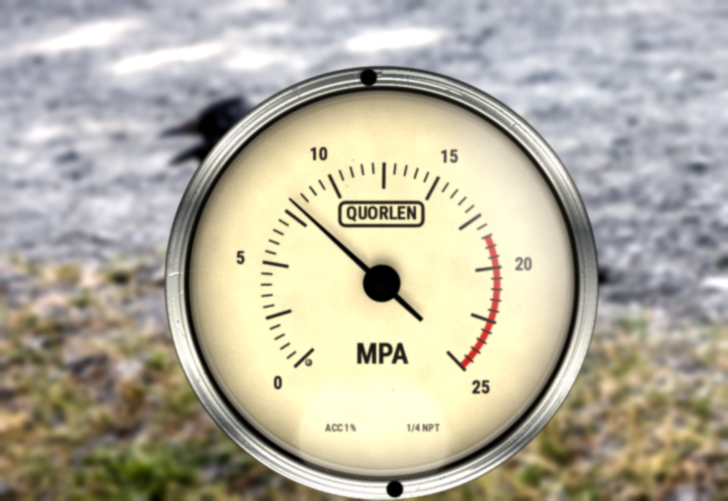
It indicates 8 MPa
